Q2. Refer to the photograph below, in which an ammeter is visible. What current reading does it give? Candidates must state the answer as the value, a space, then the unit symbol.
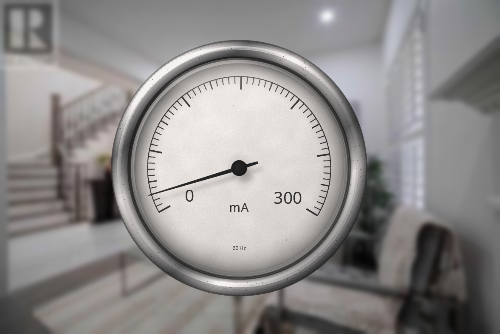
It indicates 15 mA
